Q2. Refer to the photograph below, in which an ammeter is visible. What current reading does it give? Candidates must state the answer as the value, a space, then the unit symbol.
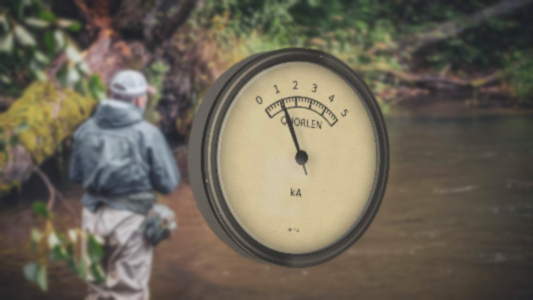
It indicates 1 kA
